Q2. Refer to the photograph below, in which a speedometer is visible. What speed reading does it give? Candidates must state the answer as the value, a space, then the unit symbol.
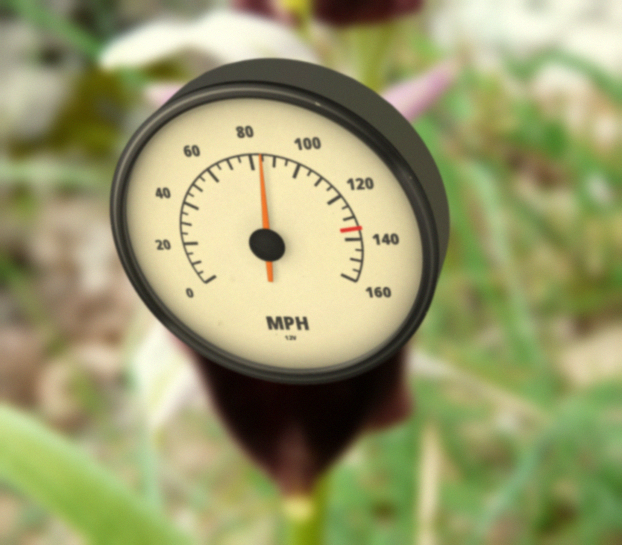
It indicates 85 mph
